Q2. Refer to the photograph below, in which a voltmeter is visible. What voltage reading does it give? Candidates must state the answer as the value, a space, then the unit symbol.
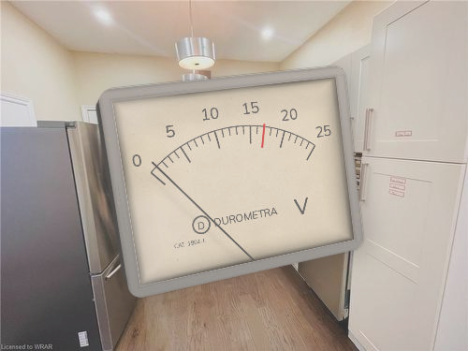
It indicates 1 V
